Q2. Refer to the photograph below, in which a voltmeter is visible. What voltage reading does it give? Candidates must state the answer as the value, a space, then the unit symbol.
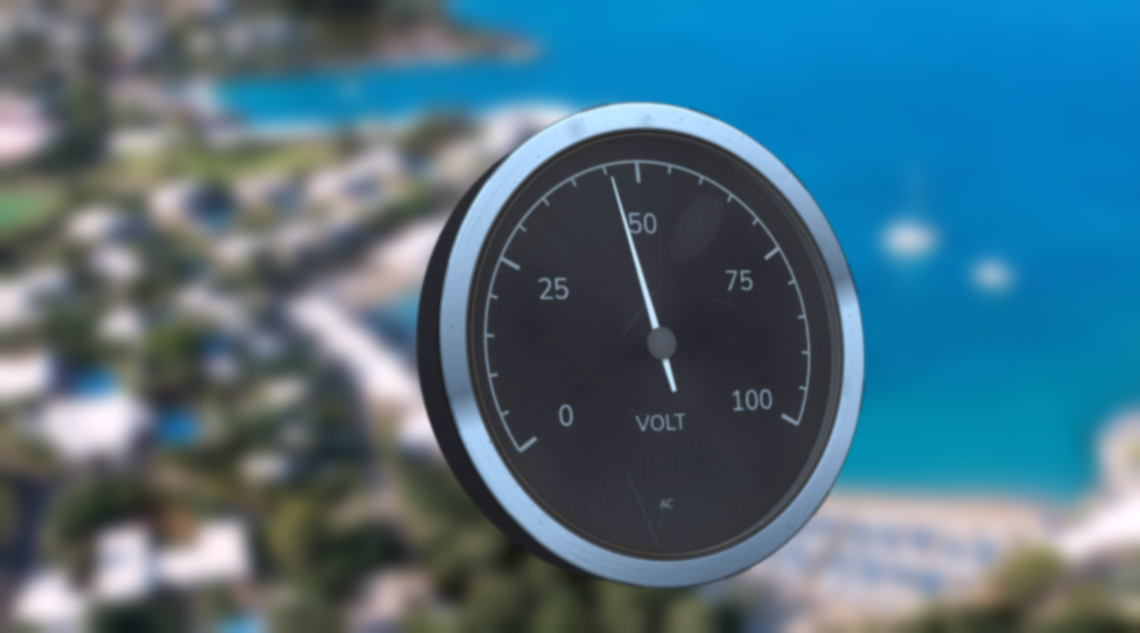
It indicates 45 V
